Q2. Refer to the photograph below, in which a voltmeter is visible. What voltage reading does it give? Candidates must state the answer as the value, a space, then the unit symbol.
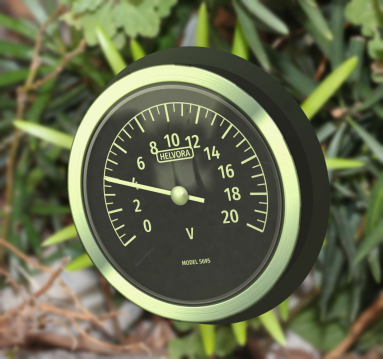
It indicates 4 V
